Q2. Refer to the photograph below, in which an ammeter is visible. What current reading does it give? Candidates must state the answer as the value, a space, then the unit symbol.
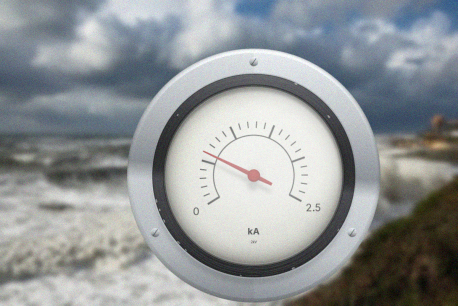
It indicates 0.6 kA
